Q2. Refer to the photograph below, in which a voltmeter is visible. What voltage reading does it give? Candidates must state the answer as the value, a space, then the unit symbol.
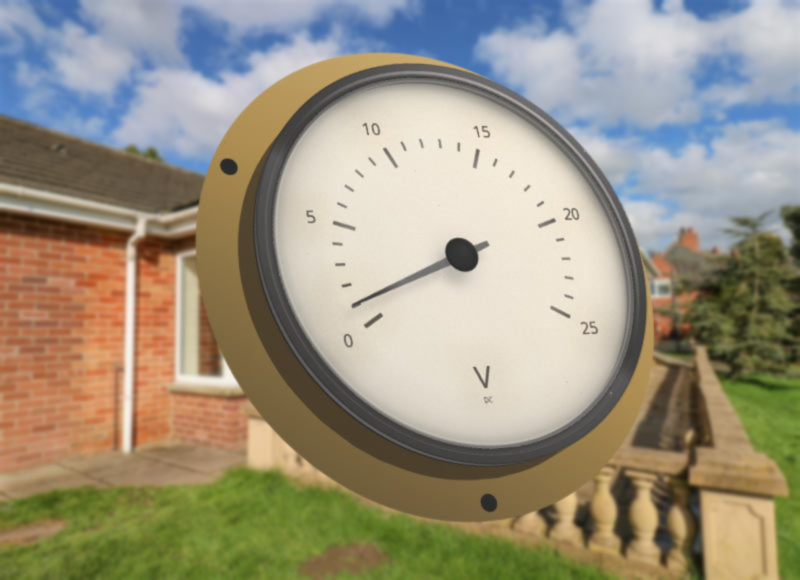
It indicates 1 V
